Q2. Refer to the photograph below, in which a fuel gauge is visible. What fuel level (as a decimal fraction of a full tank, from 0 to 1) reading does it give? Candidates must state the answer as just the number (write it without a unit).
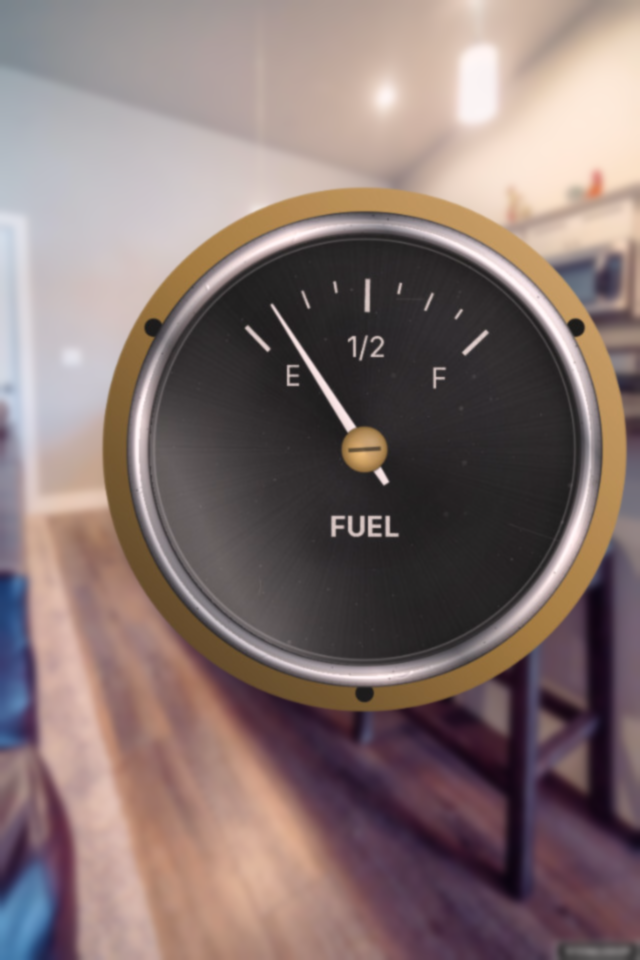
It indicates 0.125
